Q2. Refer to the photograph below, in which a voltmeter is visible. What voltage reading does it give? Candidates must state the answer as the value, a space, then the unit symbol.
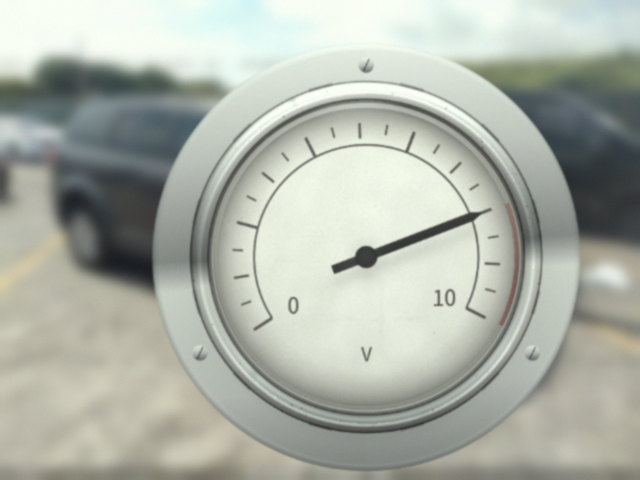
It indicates 8 V
